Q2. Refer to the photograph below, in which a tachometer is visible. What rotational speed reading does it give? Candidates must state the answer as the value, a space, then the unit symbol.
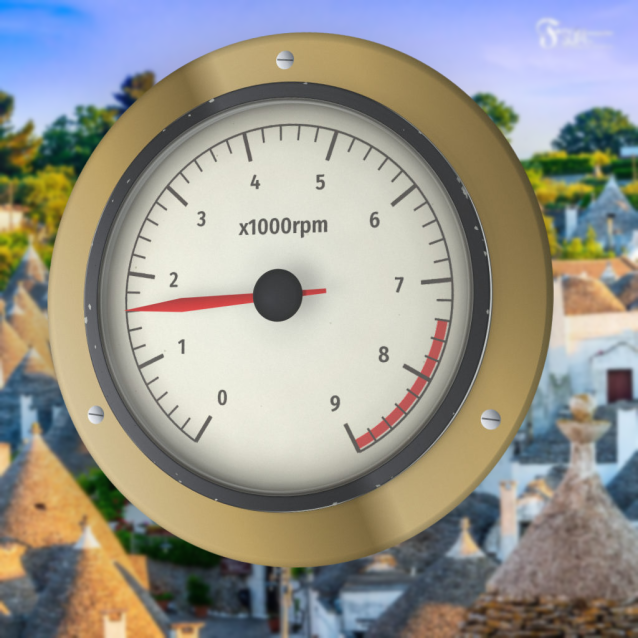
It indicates 1600 rpm
